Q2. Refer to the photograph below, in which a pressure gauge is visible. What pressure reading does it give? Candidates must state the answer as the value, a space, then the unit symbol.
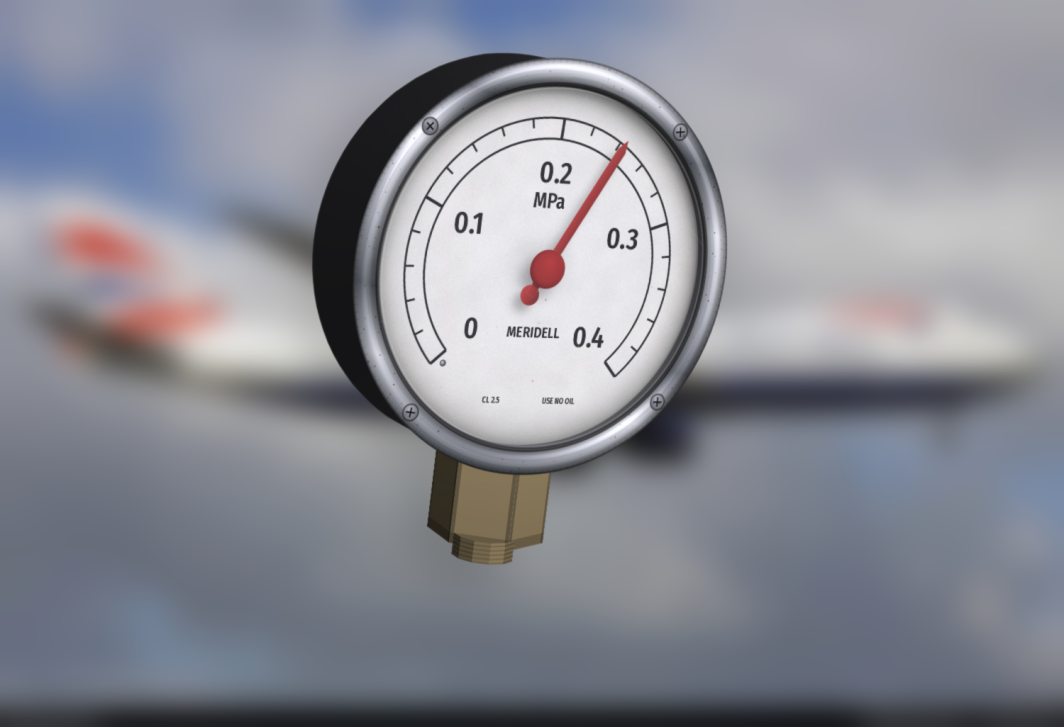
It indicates 0.24 MPa
